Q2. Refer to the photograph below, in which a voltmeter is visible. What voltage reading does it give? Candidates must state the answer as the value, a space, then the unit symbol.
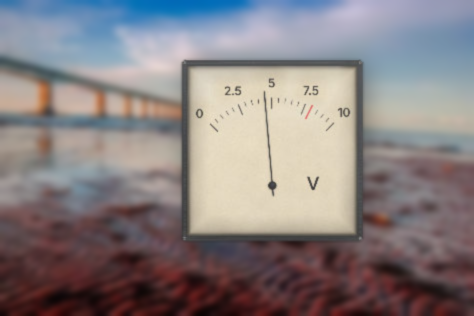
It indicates 4.5 V
